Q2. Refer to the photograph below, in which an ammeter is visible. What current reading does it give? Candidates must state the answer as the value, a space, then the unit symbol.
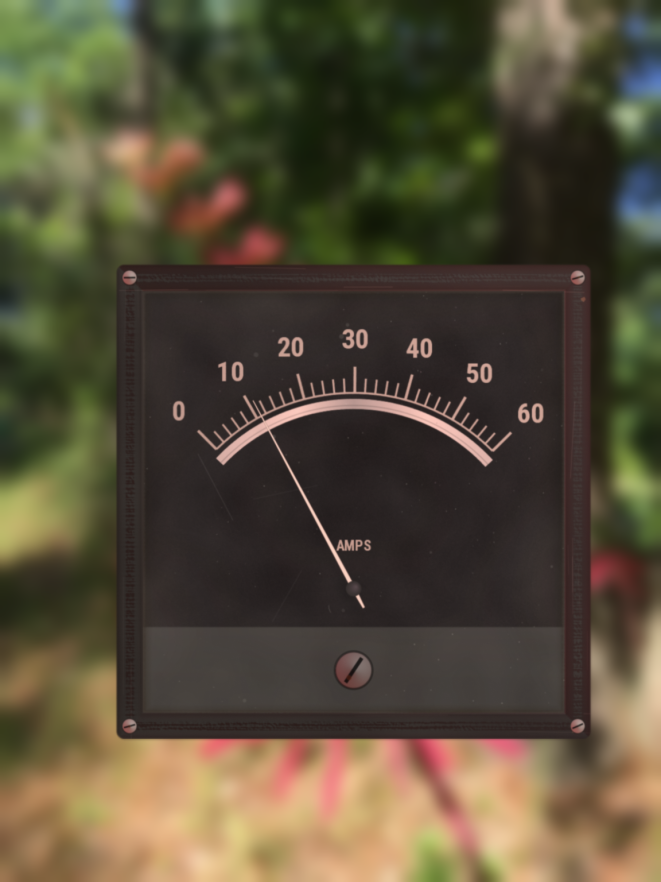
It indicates 11 A
